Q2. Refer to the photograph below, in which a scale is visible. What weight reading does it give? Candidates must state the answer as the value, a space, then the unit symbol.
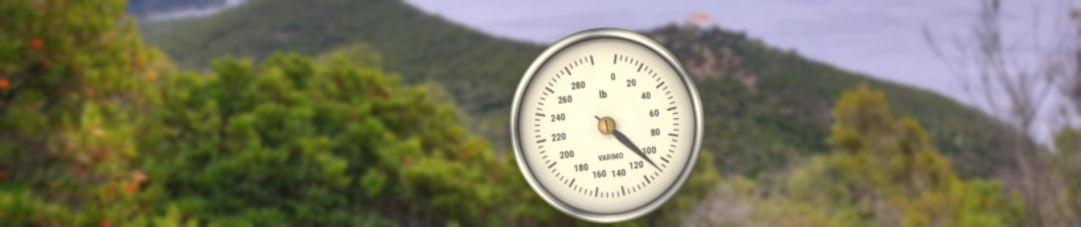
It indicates 108 lb
